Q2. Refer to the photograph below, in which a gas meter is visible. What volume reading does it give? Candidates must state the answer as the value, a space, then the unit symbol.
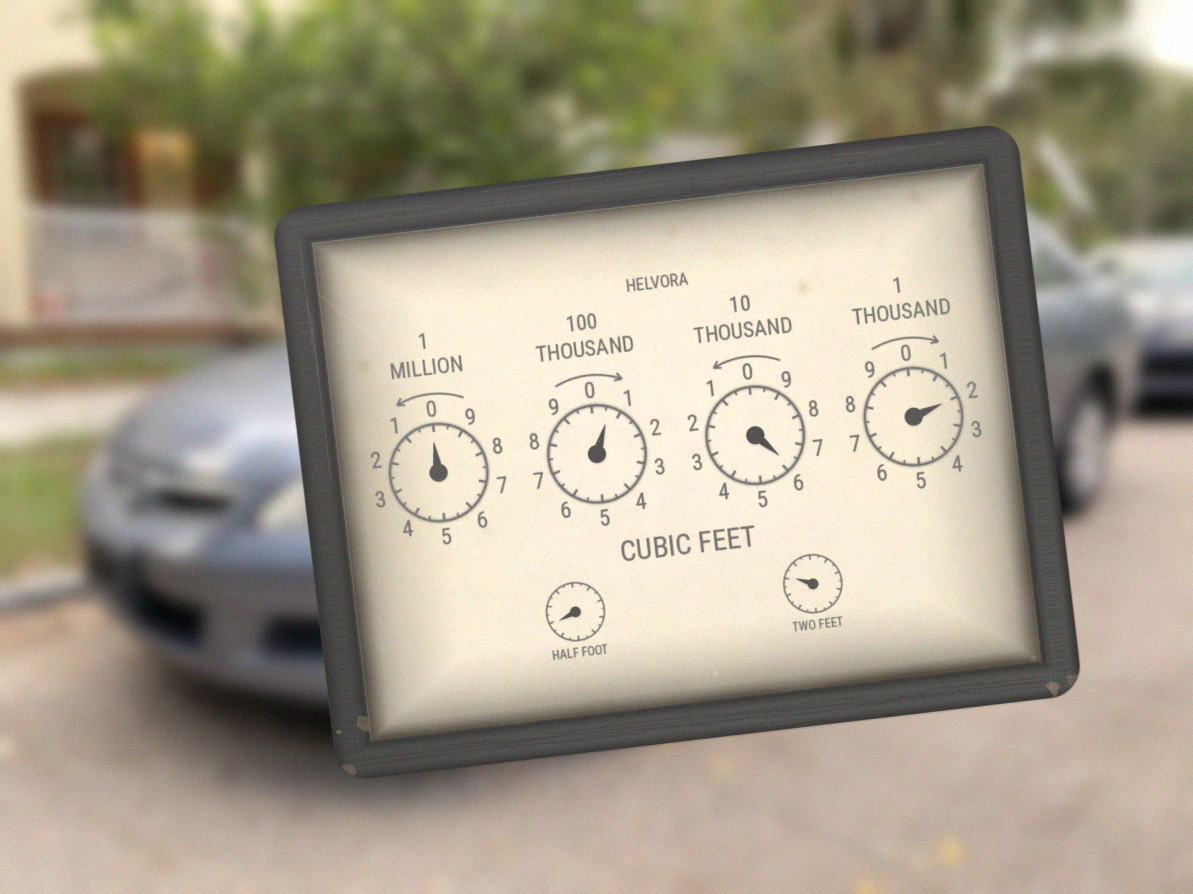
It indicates 6200 ft³
